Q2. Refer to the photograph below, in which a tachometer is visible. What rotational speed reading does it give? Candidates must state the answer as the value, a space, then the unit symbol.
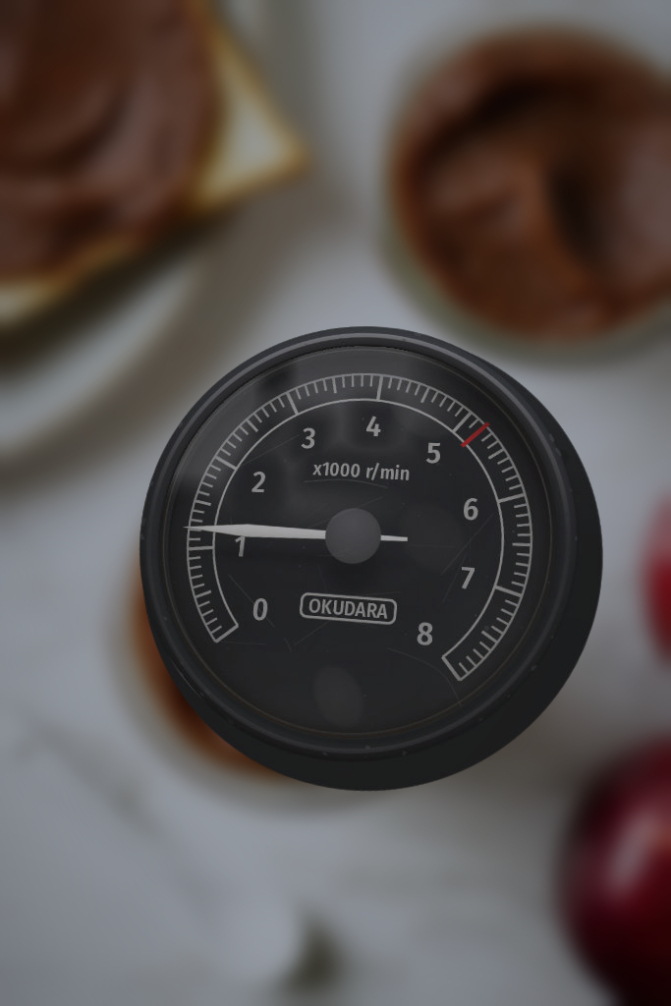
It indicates 1200 rpm
